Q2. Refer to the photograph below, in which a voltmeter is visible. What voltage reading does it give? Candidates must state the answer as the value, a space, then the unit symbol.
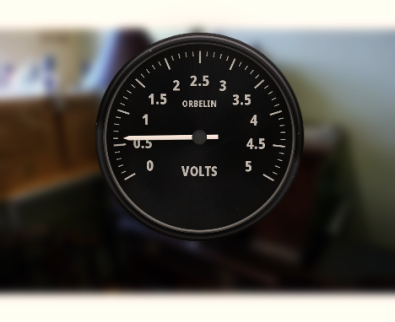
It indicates 0.6 V
